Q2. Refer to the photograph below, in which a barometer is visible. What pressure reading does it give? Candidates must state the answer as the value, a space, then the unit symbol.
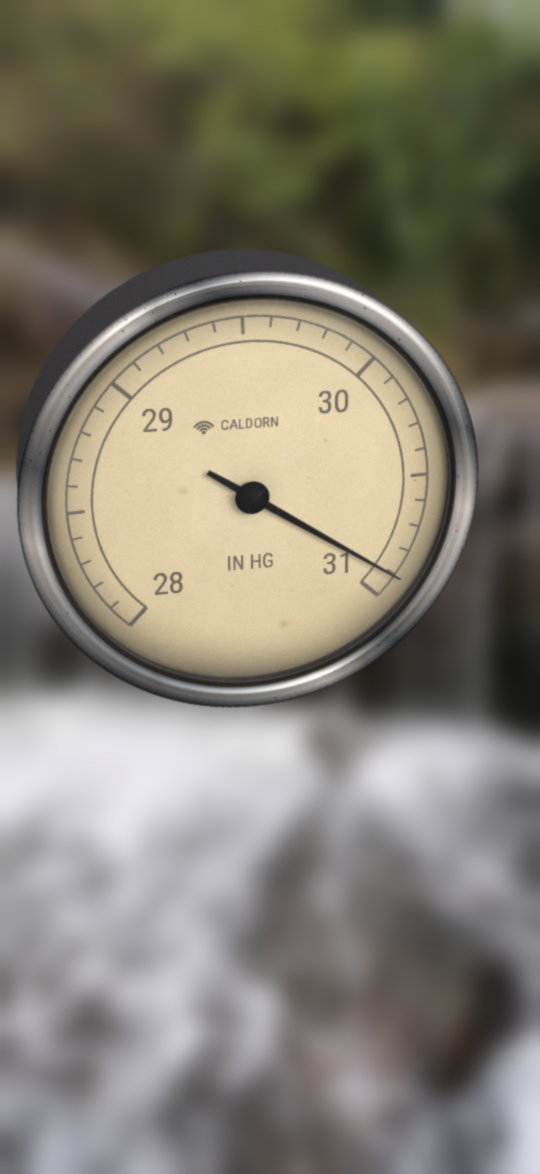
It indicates 30.9 inHg
